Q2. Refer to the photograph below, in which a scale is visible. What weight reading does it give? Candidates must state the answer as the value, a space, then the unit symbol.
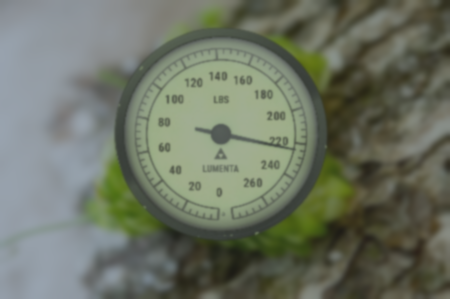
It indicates 224 lb
